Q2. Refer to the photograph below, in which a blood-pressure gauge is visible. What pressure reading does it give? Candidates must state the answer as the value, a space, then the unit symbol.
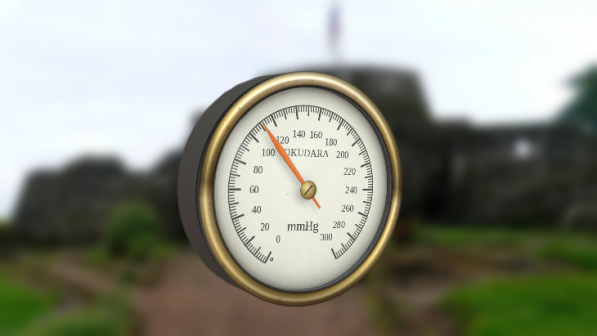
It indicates 110 mmHg
